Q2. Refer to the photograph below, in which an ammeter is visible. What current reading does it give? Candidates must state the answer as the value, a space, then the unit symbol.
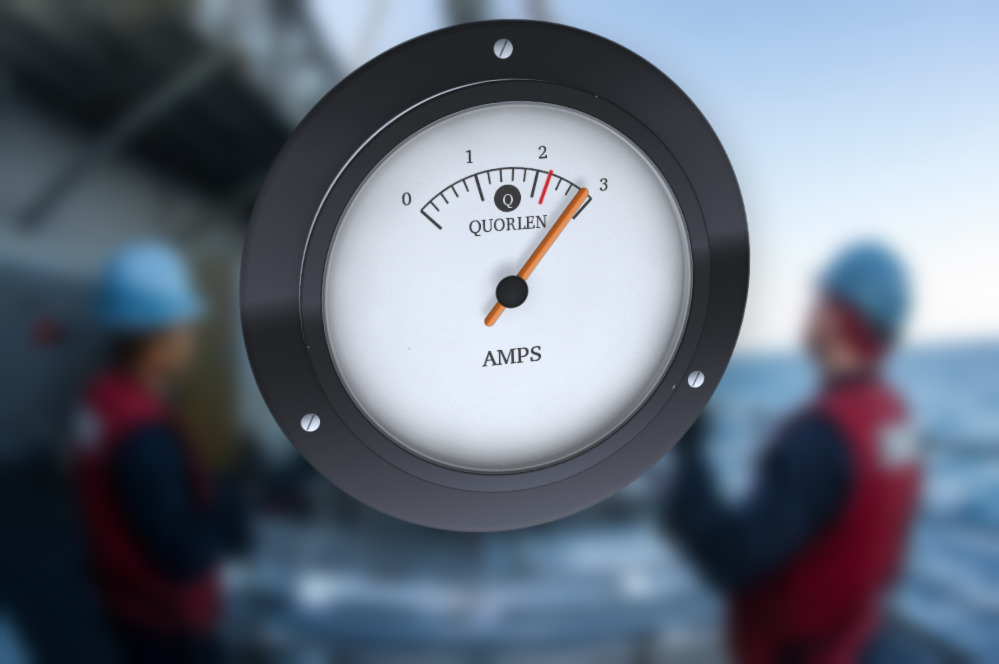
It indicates 2.8 A
